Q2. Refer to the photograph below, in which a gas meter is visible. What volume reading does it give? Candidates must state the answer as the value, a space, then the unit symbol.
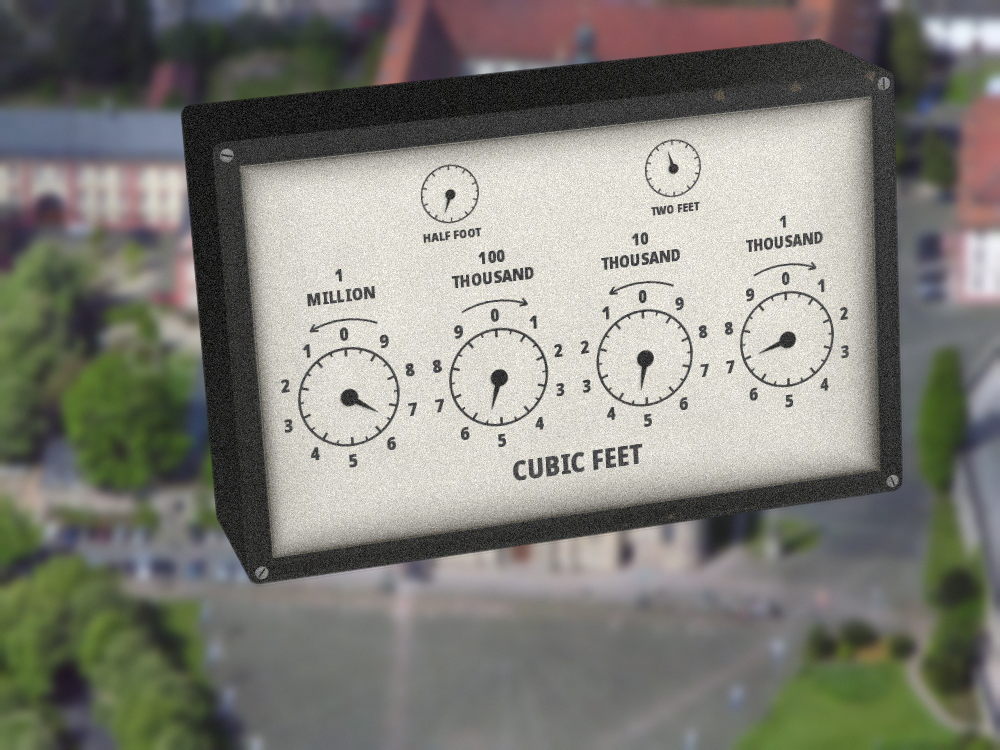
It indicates 654700 ft³
